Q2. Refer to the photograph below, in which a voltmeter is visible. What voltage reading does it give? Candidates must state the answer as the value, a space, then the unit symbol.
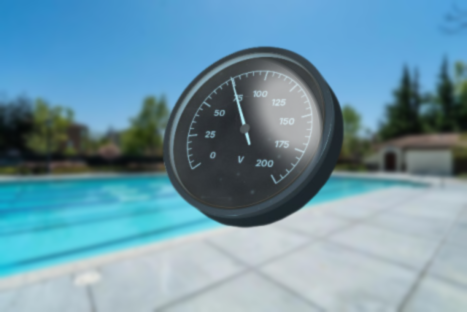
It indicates 75 V
